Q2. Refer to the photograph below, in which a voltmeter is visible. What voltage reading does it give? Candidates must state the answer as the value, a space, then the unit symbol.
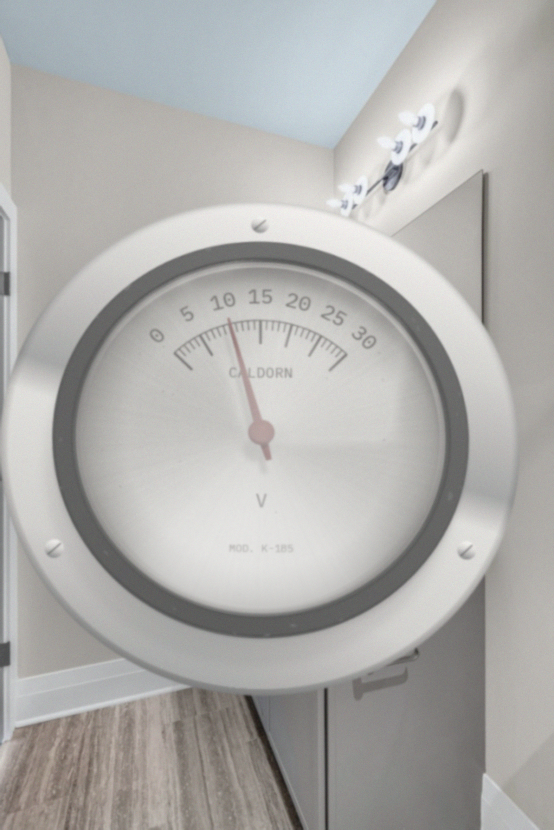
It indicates 10 V
